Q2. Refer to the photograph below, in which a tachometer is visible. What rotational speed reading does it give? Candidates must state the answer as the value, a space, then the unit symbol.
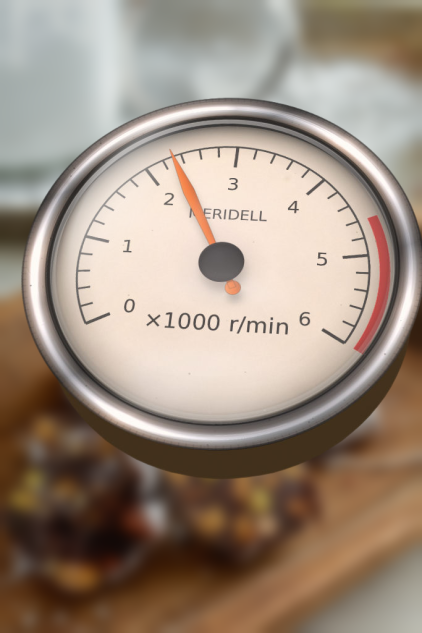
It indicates 2300 rpm
